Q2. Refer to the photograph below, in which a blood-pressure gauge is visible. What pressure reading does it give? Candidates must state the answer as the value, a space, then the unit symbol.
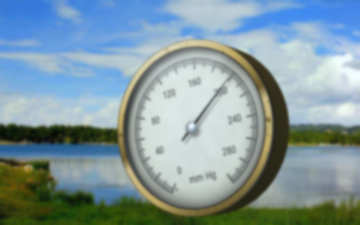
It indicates 200 mmHg
